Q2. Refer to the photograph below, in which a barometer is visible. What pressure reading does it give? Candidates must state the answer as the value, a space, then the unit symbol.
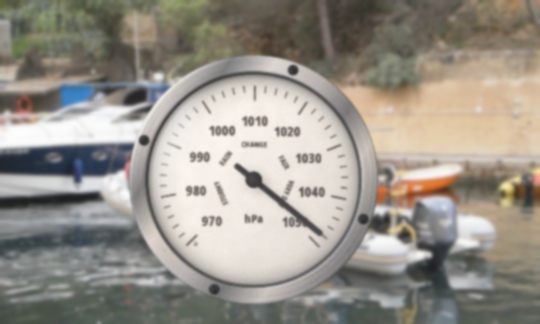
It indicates 1048 hPa
